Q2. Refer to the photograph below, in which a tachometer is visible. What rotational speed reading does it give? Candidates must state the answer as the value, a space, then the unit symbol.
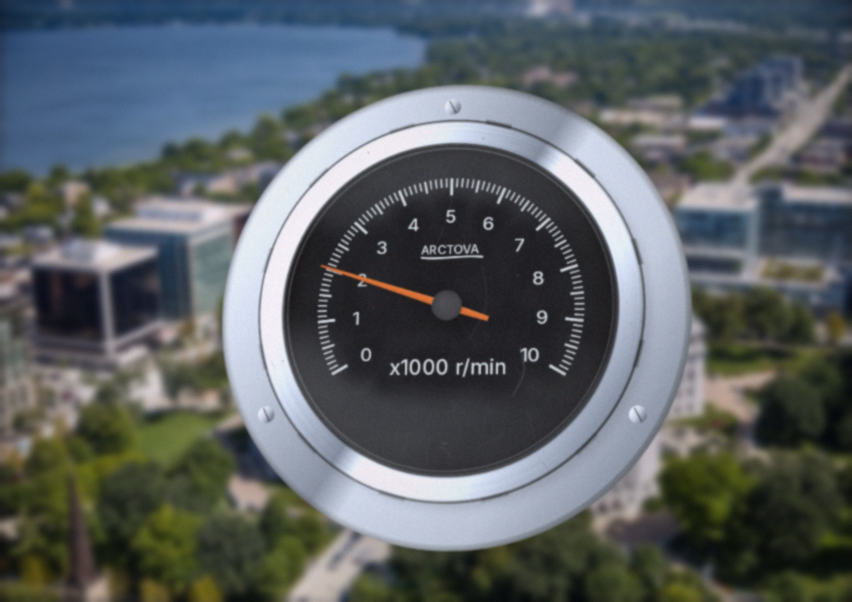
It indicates 2000 rpm
